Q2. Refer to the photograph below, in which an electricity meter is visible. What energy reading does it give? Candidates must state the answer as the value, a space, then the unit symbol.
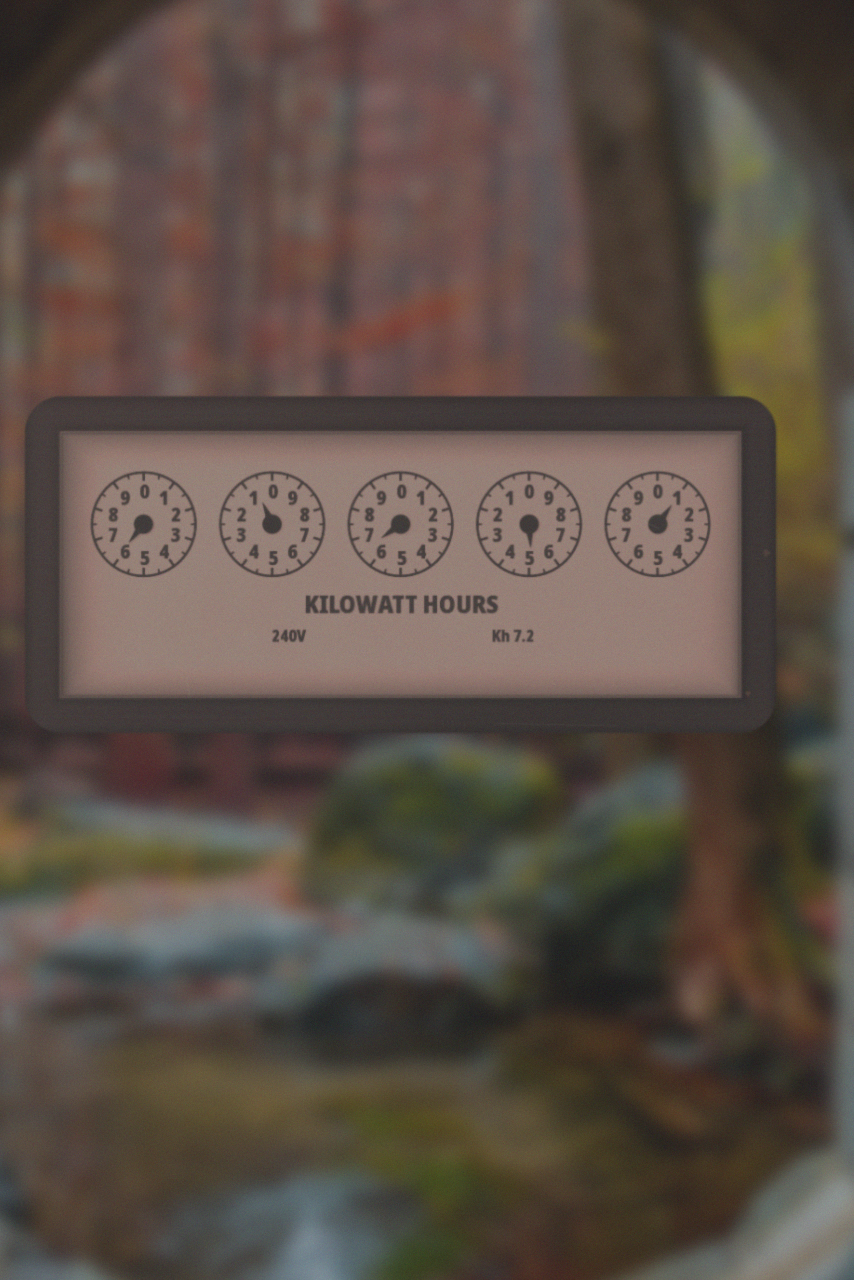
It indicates 60651 kWh
